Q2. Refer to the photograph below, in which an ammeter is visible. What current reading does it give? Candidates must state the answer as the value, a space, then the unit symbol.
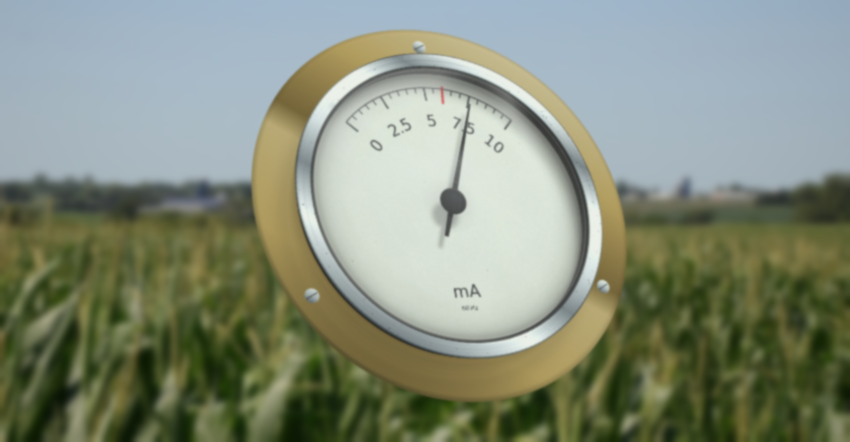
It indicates 7.5 mA
